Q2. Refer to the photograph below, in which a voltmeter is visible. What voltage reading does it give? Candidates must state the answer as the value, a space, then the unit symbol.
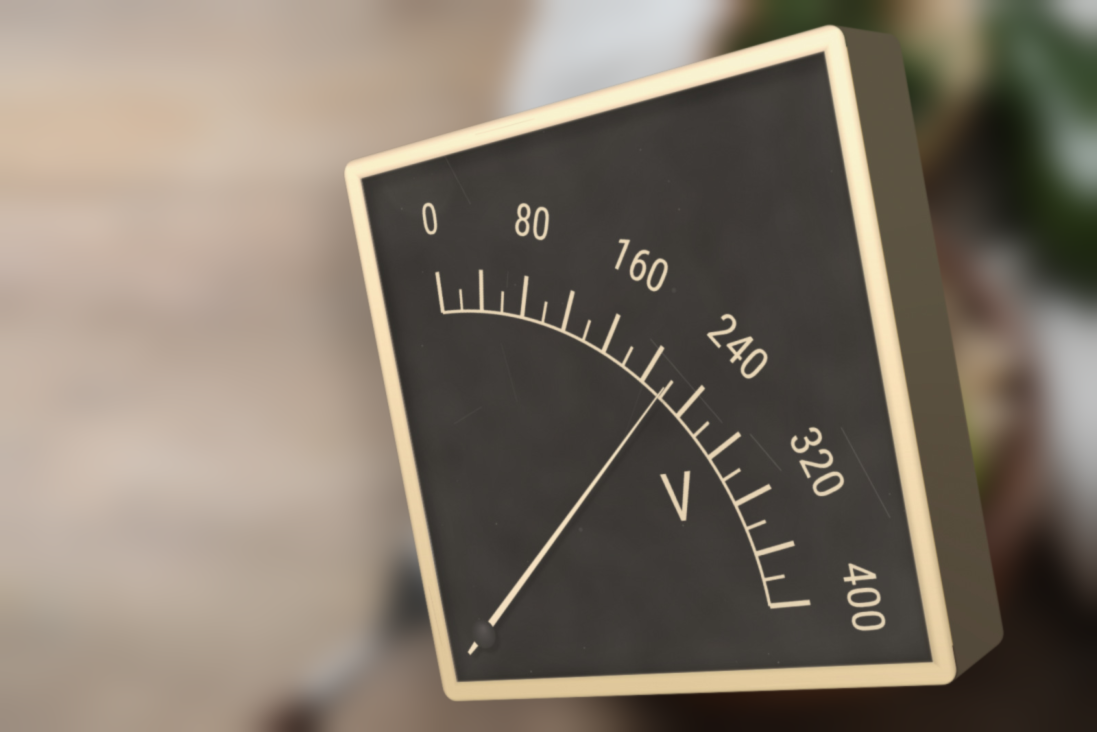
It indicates 220 V
